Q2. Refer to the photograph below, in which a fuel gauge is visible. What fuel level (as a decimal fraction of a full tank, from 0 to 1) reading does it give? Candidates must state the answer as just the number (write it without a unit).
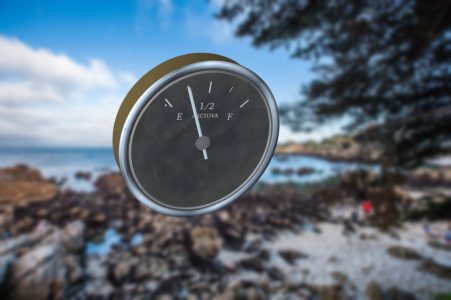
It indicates 0.25
